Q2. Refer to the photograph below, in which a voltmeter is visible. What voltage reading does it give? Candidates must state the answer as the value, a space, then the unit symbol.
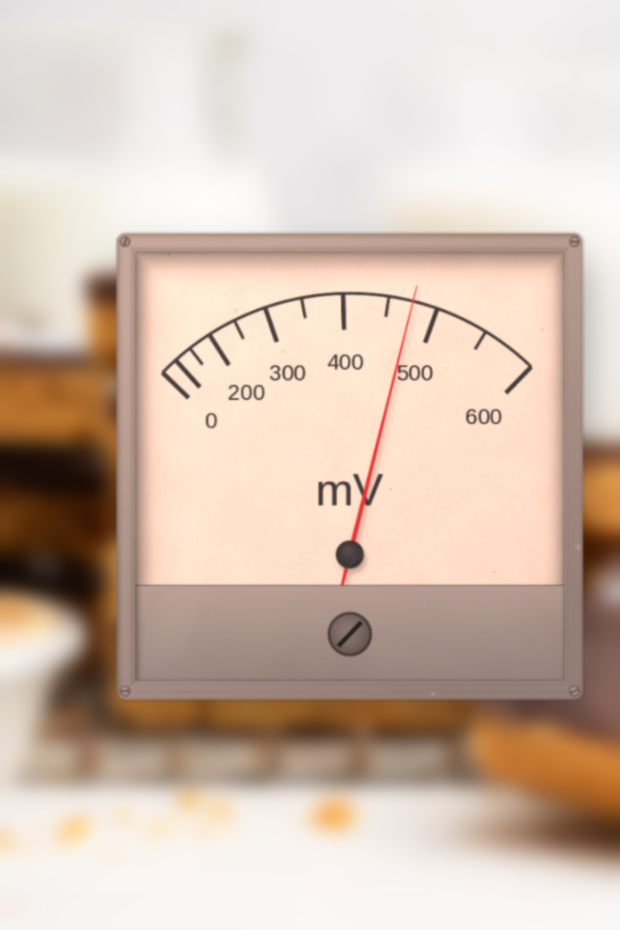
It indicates 475 mV
